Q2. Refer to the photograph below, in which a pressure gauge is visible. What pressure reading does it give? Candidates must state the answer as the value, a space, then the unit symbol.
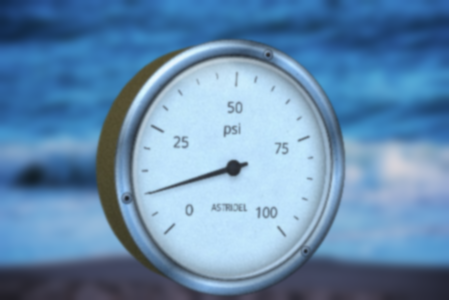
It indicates 10 psi
